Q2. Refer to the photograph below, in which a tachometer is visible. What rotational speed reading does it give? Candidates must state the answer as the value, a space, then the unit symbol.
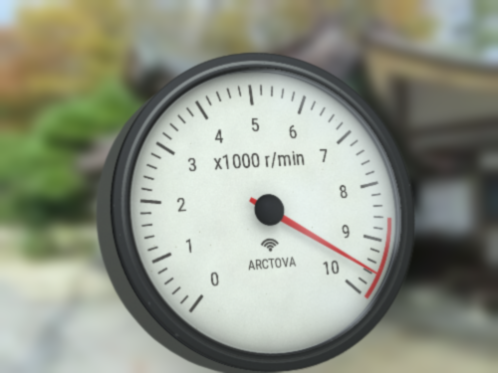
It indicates 9600 rpm
